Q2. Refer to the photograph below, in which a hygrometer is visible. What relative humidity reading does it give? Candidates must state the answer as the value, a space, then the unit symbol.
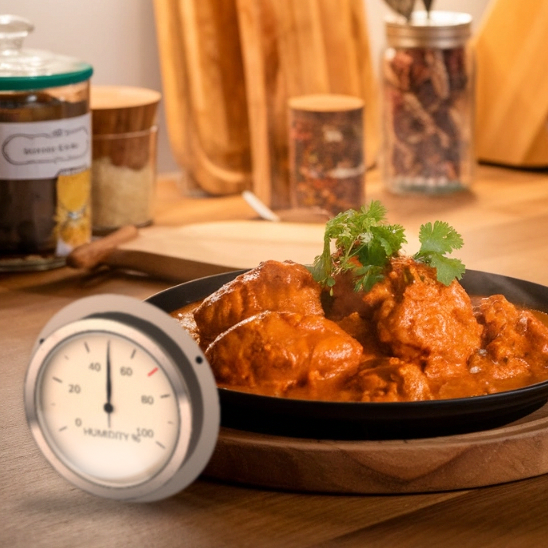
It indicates 50 %
